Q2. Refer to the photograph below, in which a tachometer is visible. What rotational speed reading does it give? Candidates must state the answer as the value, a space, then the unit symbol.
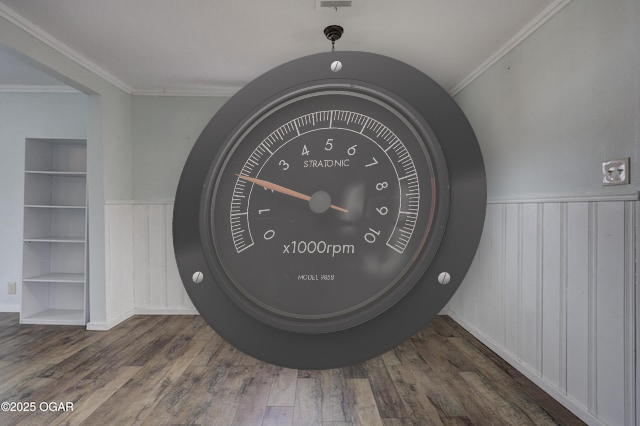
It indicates 2000 rpm
